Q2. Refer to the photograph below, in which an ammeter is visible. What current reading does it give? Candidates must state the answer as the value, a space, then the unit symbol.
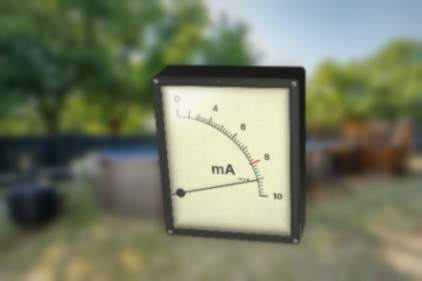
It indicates 9 mA
